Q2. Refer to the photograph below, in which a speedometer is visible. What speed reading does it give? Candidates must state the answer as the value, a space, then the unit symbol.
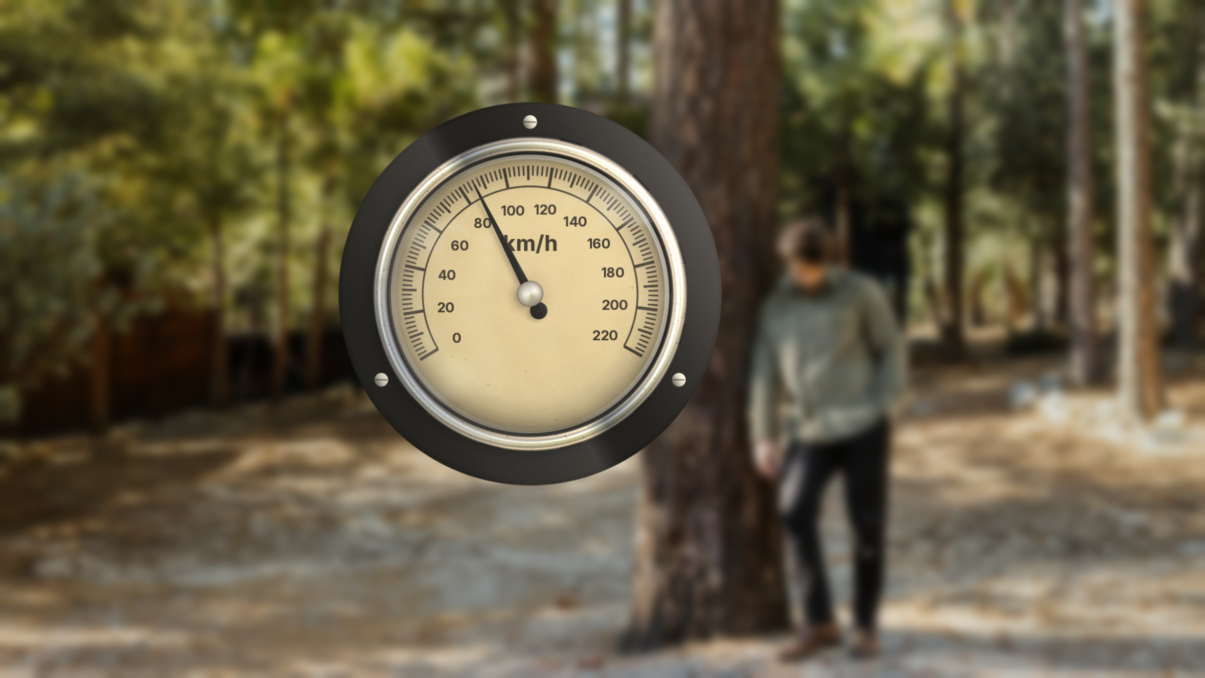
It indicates 86 km/h
